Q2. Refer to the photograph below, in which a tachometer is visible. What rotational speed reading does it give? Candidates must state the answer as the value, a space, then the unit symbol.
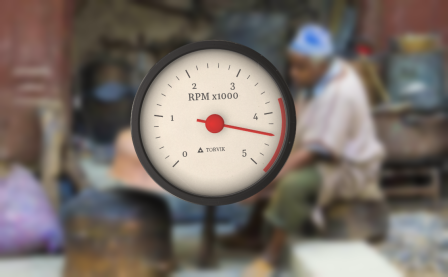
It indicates 4400 rpm
